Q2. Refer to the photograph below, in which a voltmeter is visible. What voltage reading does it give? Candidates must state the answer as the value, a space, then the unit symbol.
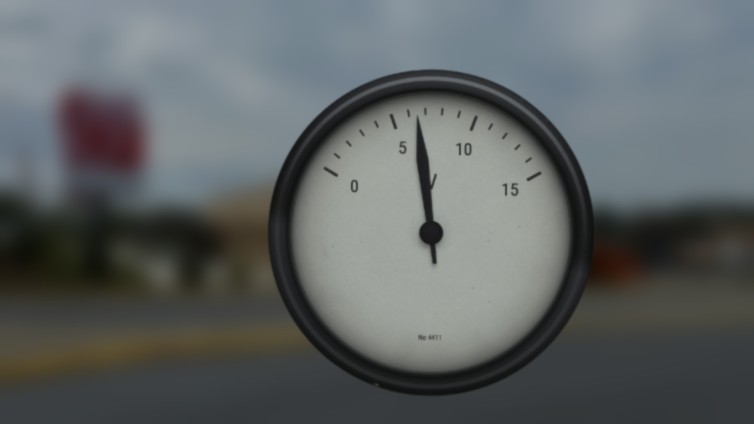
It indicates 6.5 V
